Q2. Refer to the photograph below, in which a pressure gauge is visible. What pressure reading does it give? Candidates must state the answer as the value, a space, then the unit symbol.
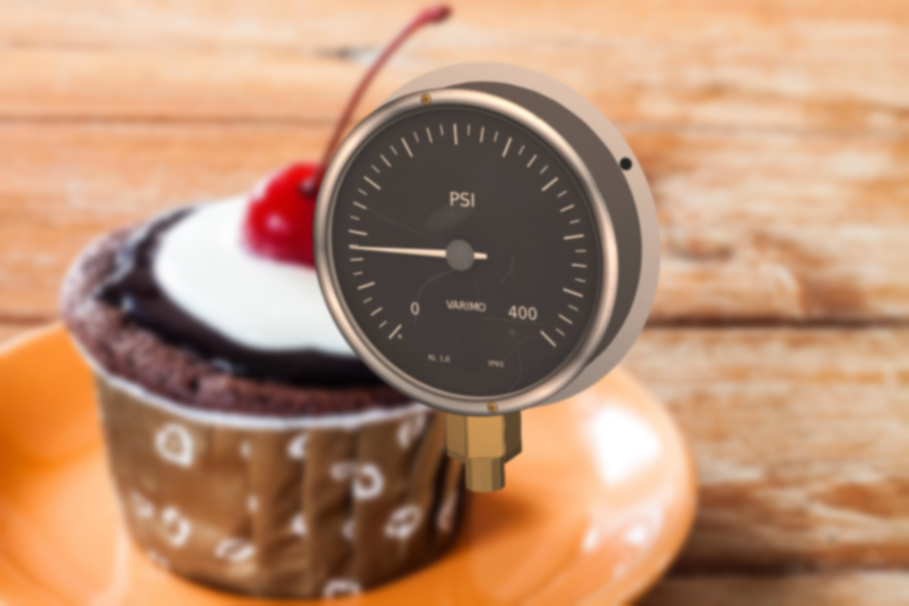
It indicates 70 psi
